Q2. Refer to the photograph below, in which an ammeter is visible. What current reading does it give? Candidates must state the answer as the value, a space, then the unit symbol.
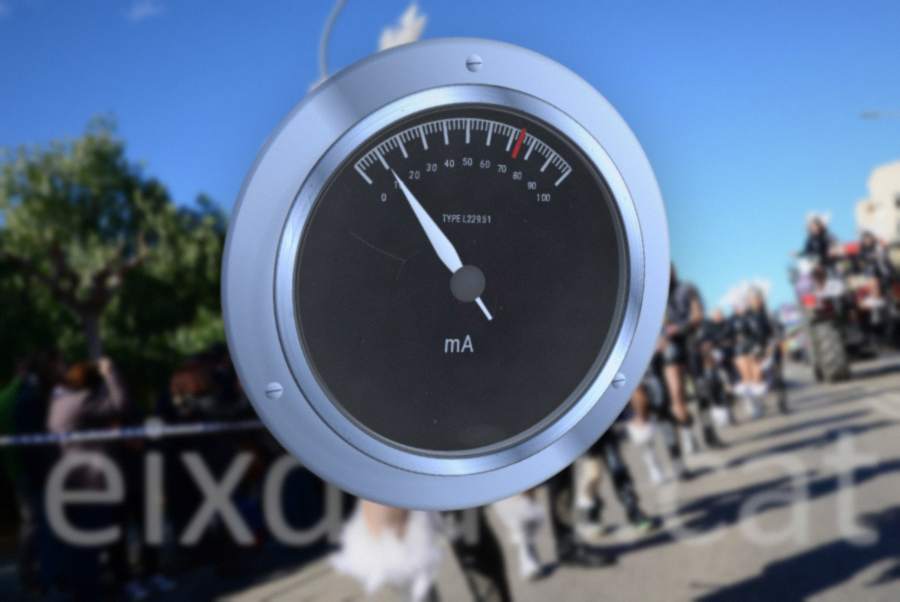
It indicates 10 mA
